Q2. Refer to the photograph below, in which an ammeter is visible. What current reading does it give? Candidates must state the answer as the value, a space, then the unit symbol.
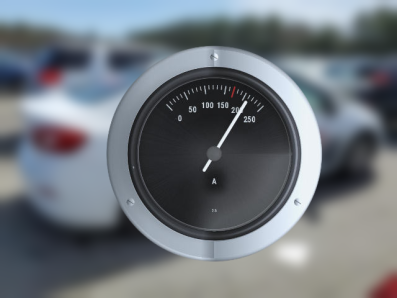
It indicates 210 A
